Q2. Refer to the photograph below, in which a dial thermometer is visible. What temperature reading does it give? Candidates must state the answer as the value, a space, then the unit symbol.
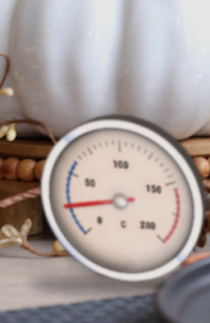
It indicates 25 °C
